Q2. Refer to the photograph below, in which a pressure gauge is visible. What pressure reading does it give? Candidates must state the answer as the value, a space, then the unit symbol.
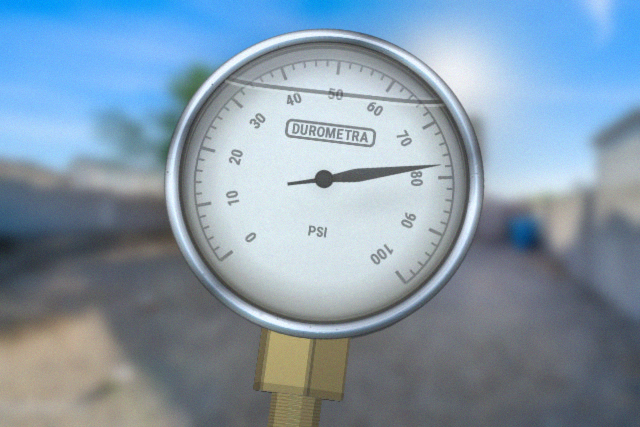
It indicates 78 psi
